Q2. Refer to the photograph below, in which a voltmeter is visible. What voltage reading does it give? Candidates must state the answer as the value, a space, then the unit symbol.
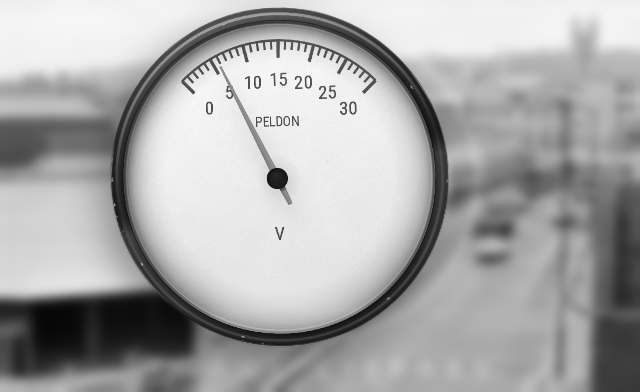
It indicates 6 V
